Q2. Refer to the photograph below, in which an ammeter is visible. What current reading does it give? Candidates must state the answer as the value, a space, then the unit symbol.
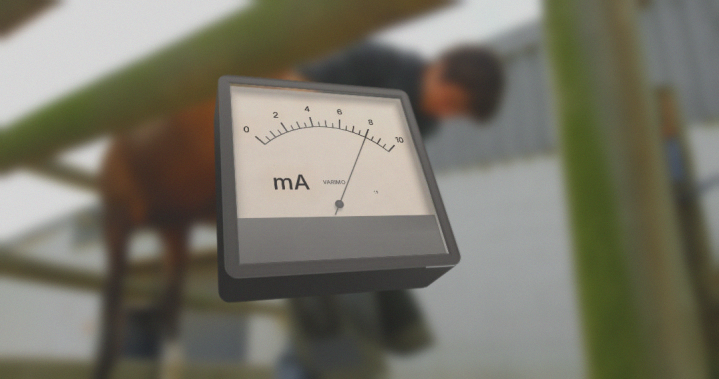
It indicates 8 mA
